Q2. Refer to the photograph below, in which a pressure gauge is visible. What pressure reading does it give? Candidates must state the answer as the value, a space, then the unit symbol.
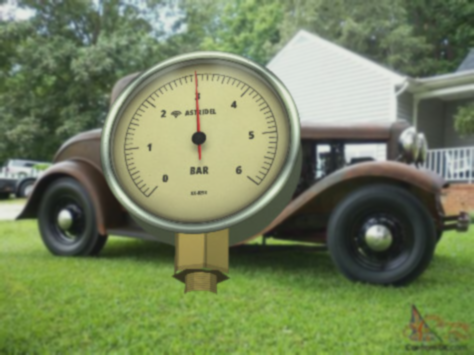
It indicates 3 bar
